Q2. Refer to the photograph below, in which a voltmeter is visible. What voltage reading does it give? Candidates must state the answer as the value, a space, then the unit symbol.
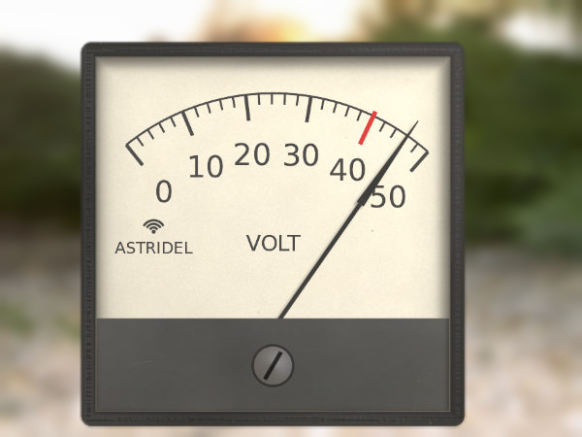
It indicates 46 V
